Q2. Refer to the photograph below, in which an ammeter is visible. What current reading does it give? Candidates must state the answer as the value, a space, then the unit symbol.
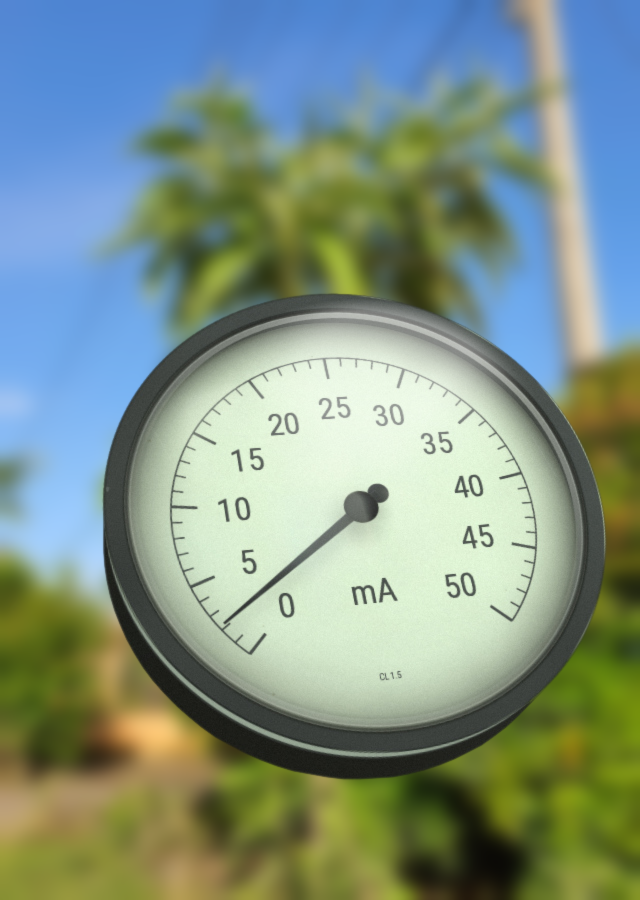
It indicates 2 mA
